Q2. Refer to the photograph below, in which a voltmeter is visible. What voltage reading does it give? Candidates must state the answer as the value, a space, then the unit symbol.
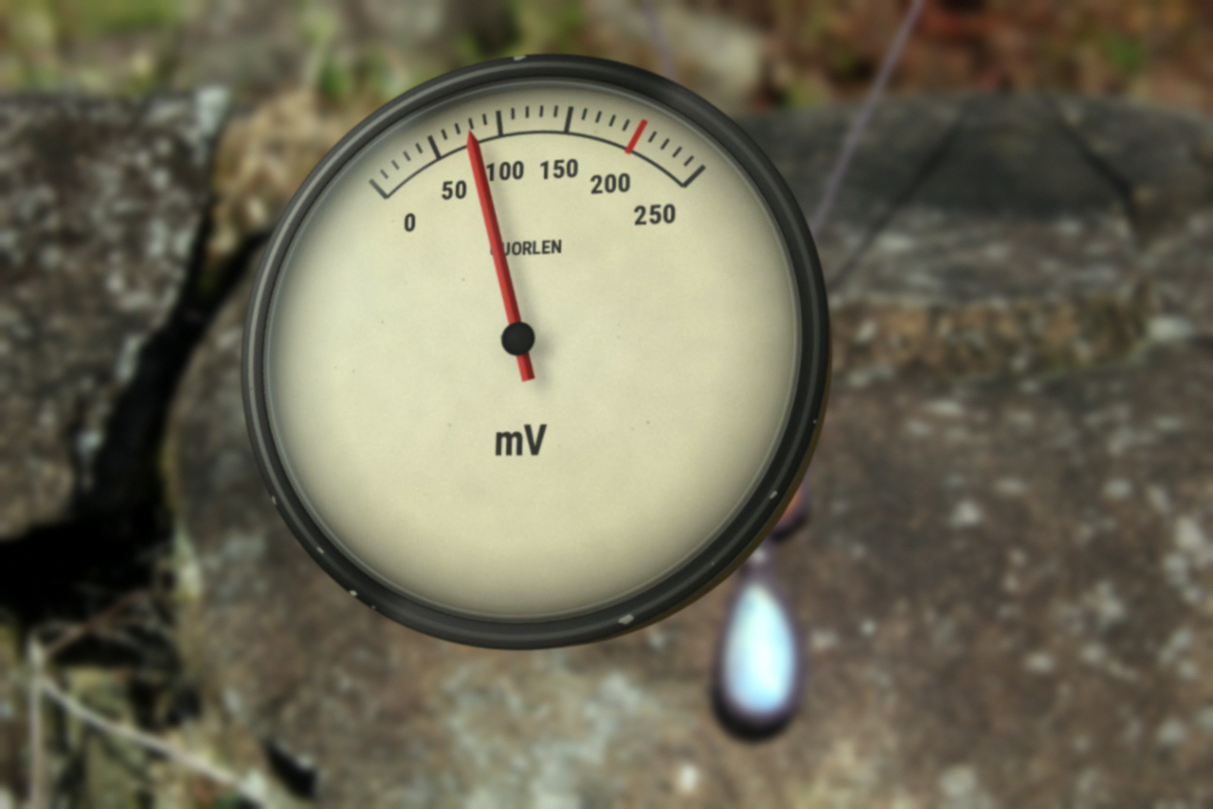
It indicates 80 mV
